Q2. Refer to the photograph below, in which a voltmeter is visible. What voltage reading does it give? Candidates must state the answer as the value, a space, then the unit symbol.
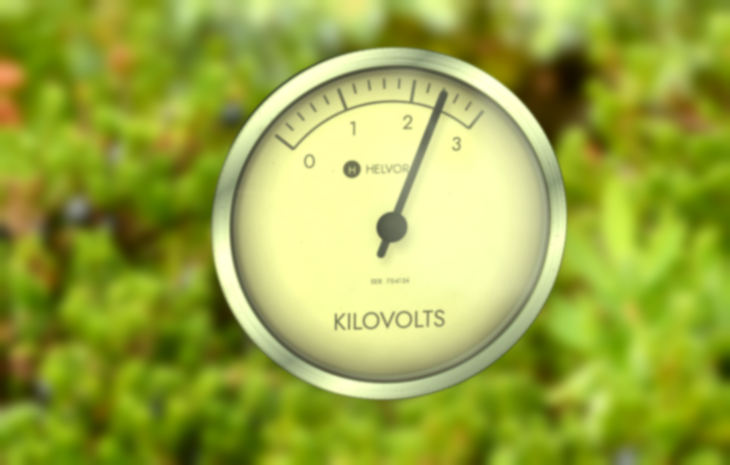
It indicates 2.4 kV
